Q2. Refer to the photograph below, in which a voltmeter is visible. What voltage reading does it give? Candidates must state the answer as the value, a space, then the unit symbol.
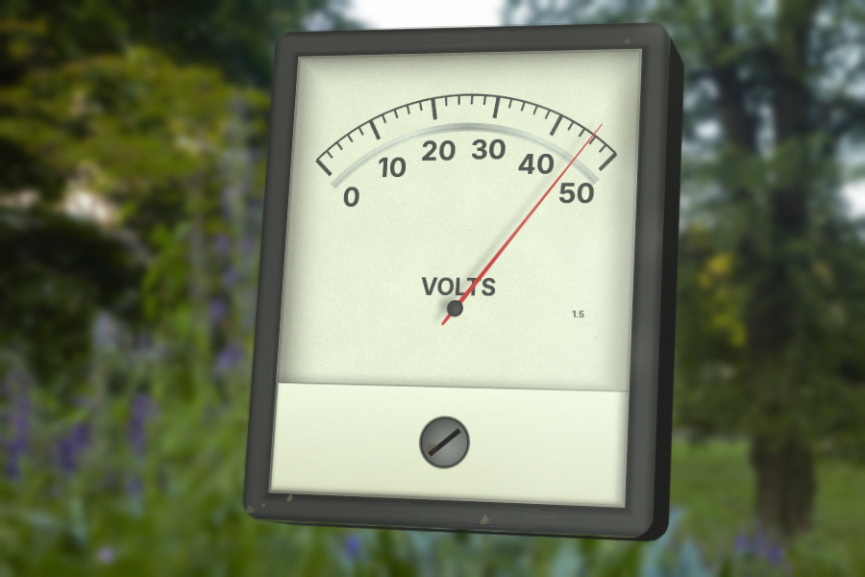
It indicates 46 V
